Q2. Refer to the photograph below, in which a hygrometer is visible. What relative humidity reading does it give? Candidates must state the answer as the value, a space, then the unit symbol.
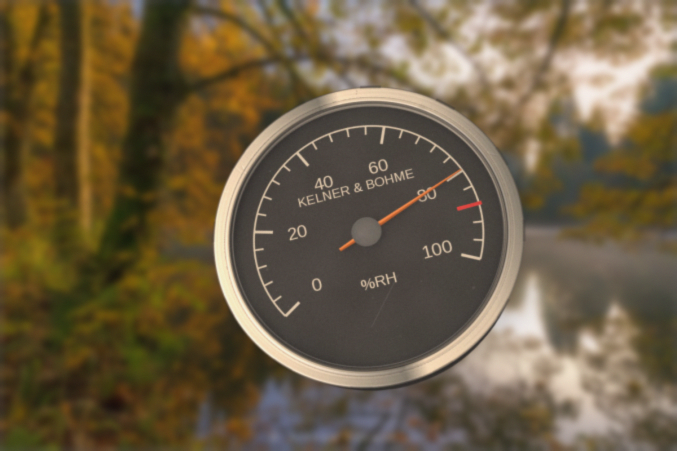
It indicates 80 %
